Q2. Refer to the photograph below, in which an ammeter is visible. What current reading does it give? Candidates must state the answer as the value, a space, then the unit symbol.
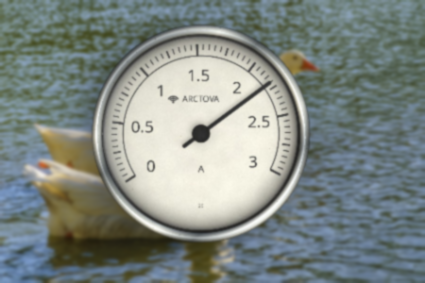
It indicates 2.2 A
